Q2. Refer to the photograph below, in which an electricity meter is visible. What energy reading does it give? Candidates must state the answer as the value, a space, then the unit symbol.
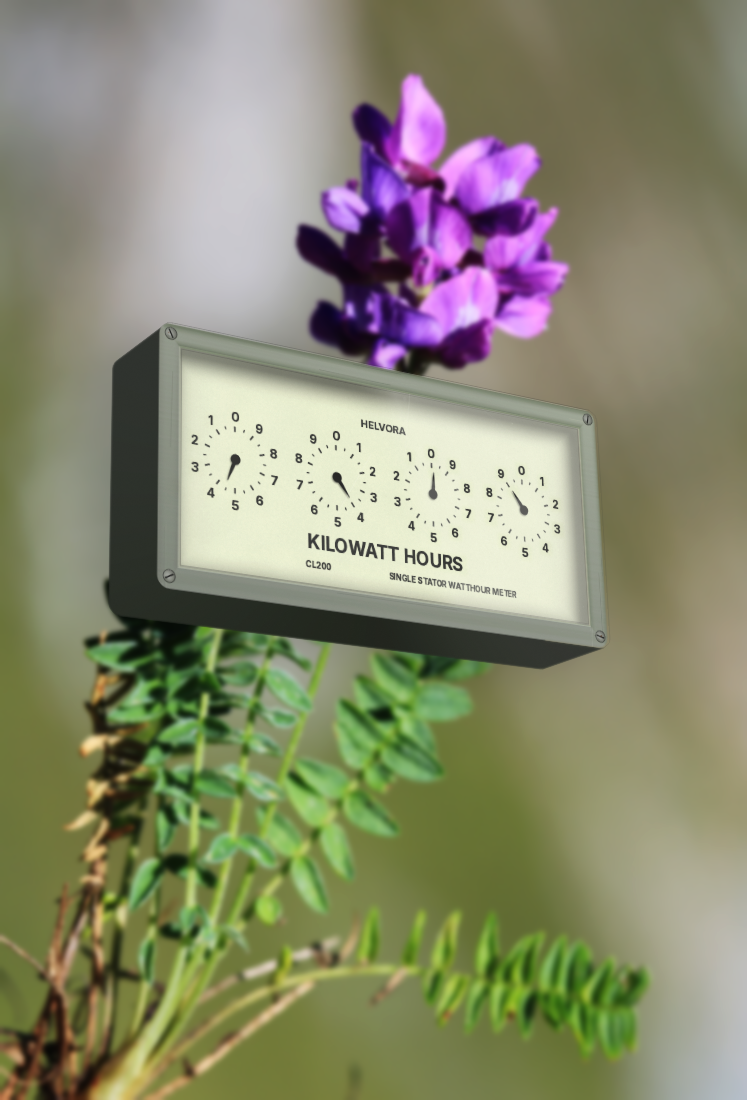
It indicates 4399 kWh
